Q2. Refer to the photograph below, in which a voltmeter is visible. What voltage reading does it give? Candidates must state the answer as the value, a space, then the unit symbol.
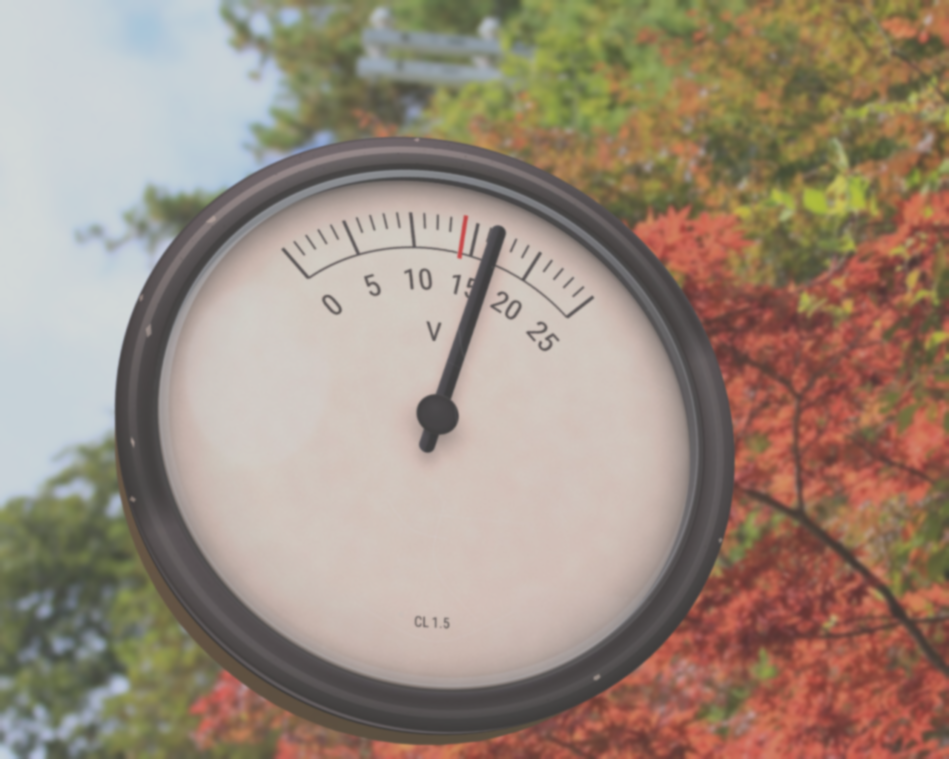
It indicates 16.5 V
